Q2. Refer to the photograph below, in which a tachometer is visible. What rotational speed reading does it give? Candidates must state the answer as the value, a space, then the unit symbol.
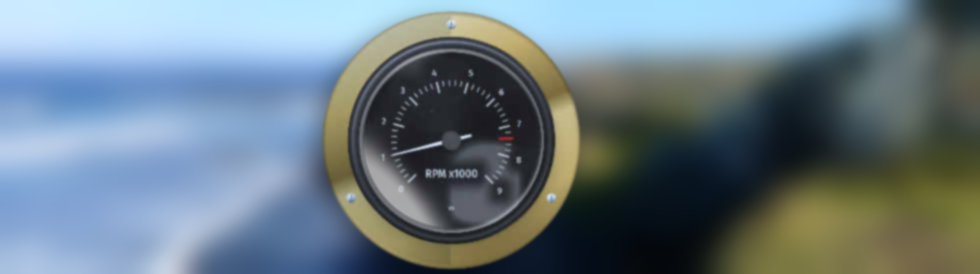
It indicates 1000 rpm
